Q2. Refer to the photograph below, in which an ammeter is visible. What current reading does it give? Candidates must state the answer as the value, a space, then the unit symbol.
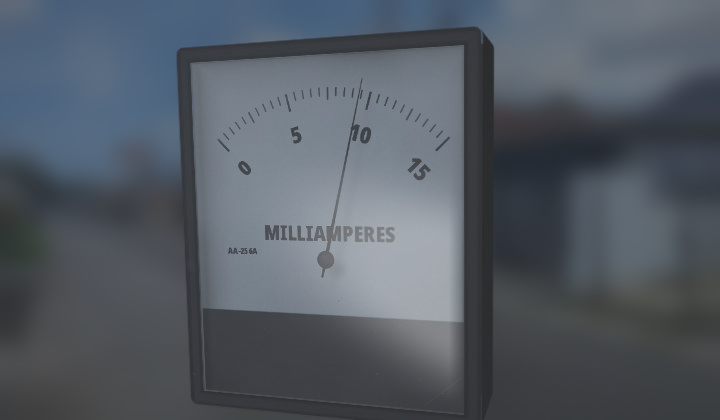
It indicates 9.5 mA
